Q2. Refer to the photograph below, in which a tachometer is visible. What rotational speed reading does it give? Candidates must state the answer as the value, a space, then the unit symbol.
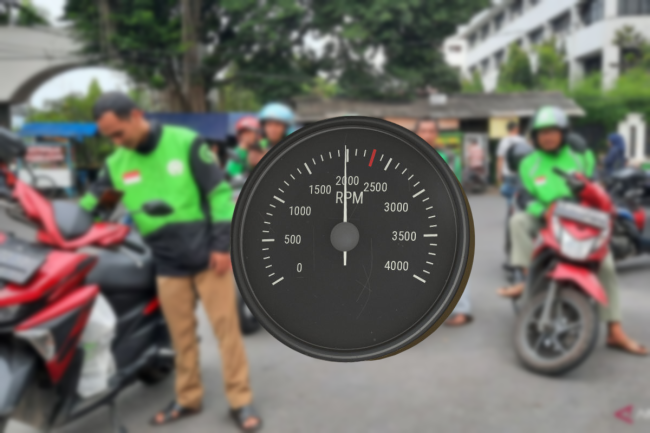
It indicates 2000 rpm
